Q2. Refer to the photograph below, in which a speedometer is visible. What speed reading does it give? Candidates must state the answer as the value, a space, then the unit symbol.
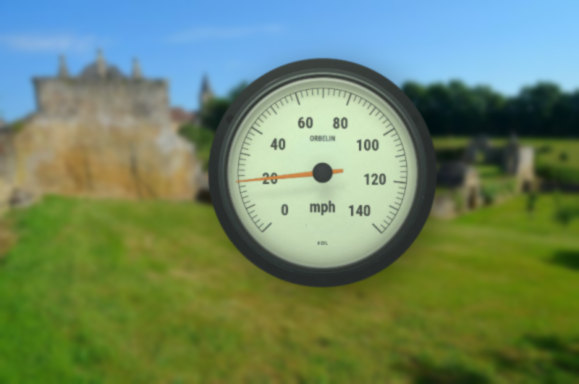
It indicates 20 mph
